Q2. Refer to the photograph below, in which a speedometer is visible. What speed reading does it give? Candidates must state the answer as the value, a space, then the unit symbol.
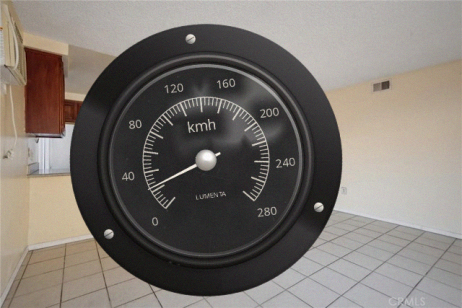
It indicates 24 km/h
